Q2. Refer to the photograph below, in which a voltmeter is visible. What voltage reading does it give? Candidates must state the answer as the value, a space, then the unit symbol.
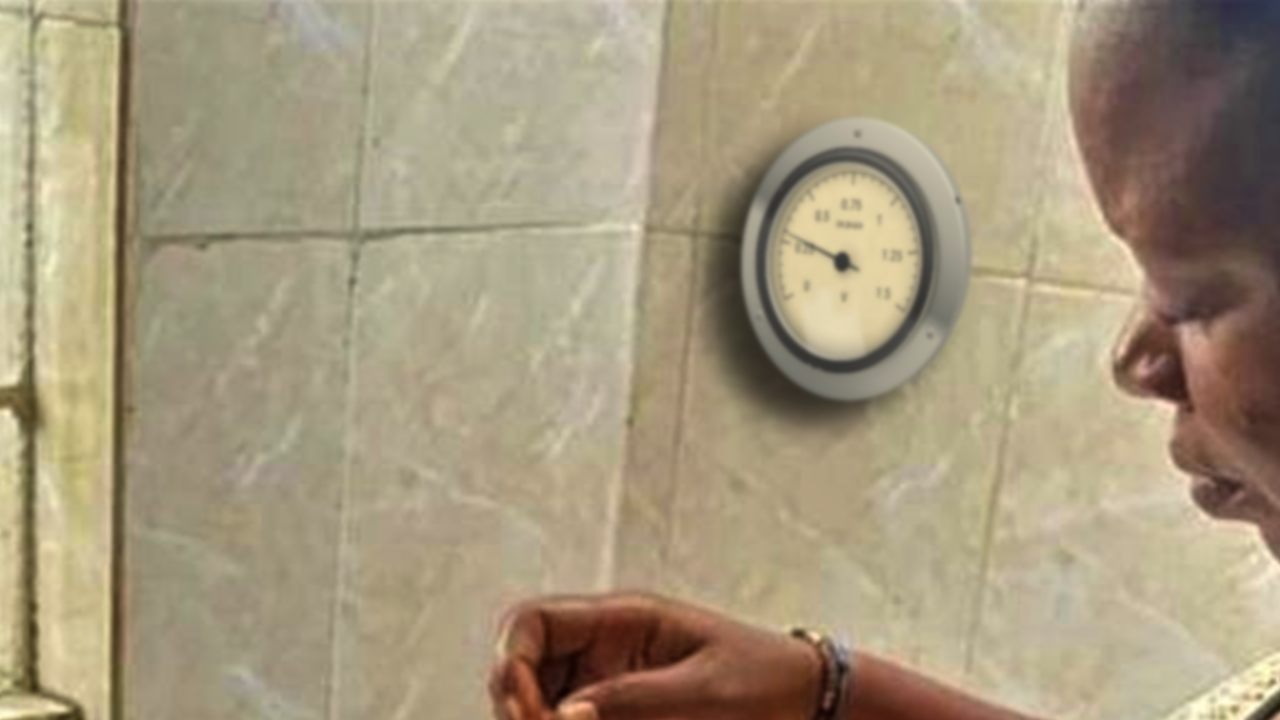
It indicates 0.3 V
